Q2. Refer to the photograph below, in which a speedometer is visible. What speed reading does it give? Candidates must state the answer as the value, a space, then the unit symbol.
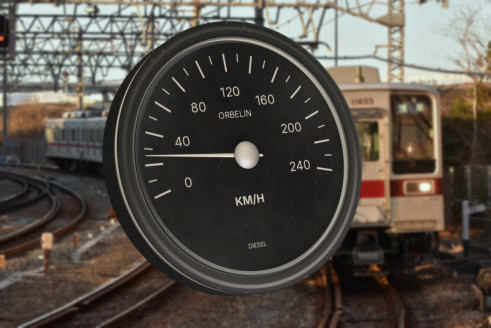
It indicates 25 km/h
